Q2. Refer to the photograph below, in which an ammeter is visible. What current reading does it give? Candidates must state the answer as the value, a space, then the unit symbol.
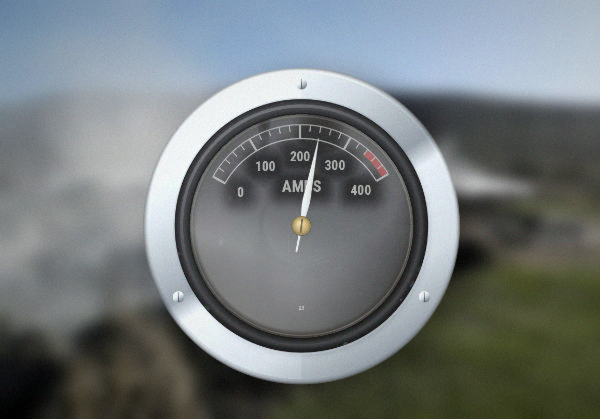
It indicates 240 A
